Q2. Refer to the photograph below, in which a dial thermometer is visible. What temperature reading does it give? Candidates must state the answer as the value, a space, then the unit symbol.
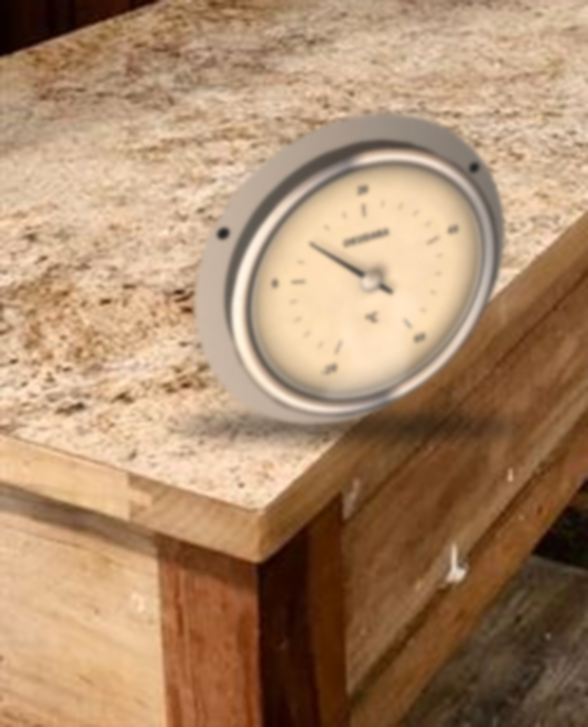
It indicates 8 °C
